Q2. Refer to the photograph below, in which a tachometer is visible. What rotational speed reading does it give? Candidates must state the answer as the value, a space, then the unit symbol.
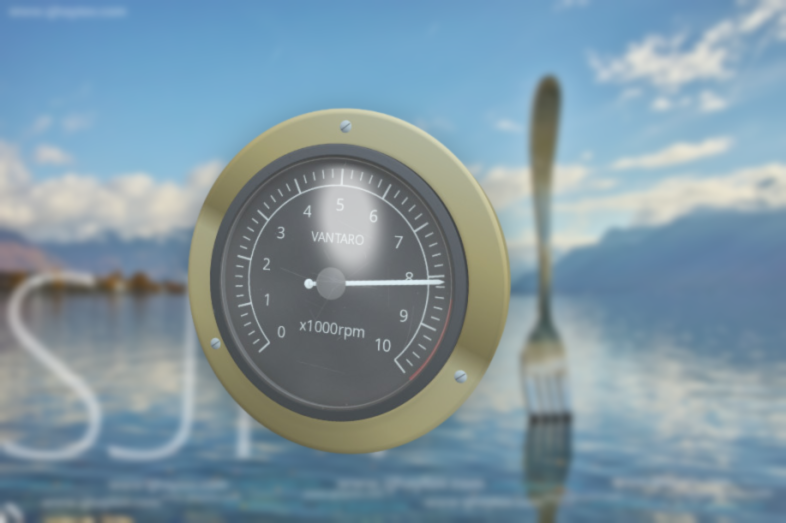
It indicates 8100 rpm
